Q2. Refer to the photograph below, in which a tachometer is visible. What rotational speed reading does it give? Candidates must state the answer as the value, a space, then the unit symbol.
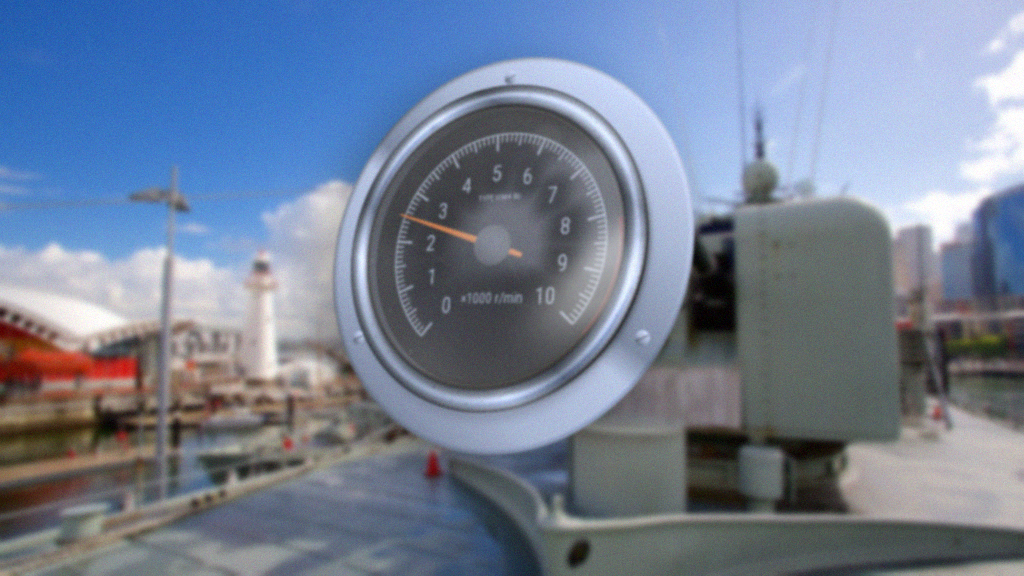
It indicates 2500 rpm
